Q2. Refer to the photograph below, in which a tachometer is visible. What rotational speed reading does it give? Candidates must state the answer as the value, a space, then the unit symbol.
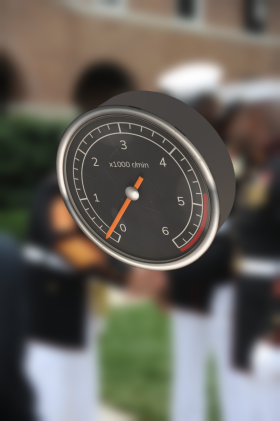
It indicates 200 rpm
